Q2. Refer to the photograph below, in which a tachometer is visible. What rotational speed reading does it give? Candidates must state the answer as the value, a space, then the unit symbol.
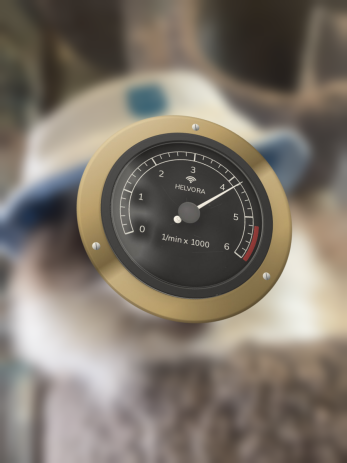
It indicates 4200 rpm
